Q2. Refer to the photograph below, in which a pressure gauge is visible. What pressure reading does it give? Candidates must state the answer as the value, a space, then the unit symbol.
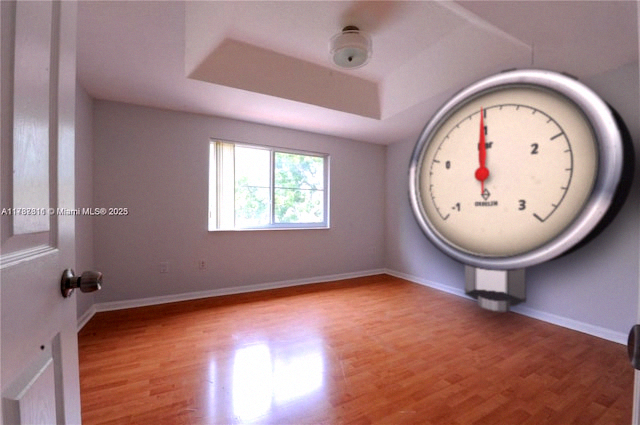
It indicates 1 bar
